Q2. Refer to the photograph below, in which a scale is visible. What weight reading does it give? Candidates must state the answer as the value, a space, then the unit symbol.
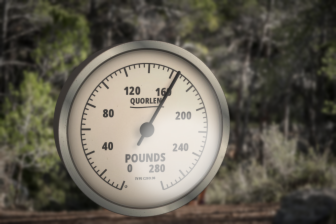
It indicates 164 lb
